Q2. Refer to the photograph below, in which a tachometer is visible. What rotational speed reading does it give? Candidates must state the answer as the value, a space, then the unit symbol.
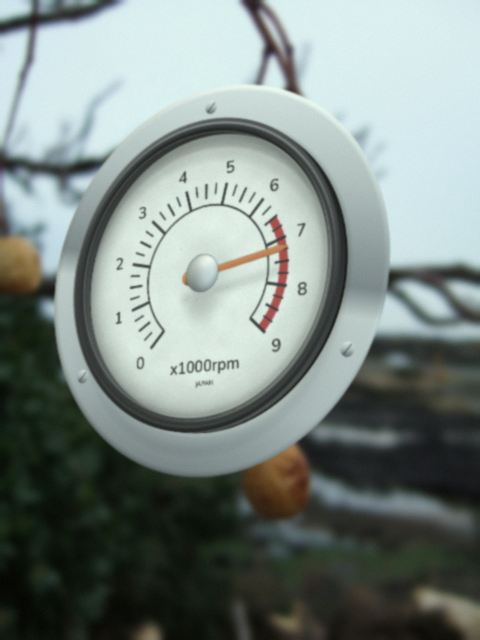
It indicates 7250 rpm
